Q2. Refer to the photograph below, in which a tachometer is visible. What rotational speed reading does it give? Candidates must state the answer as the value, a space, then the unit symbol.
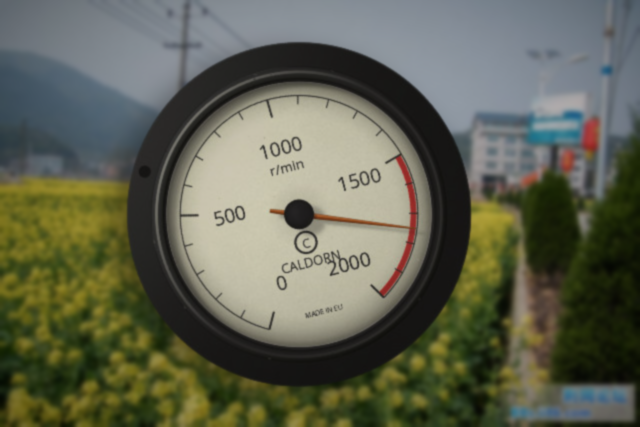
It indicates 1750 rpm
